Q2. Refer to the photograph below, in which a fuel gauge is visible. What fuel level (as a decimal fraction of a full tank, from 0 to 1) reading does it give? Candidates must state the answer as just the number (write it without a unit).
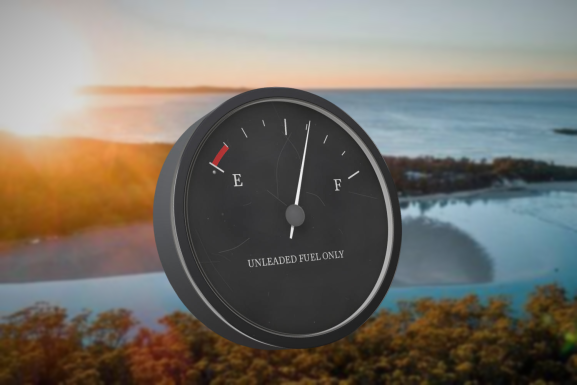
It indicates 0.625
